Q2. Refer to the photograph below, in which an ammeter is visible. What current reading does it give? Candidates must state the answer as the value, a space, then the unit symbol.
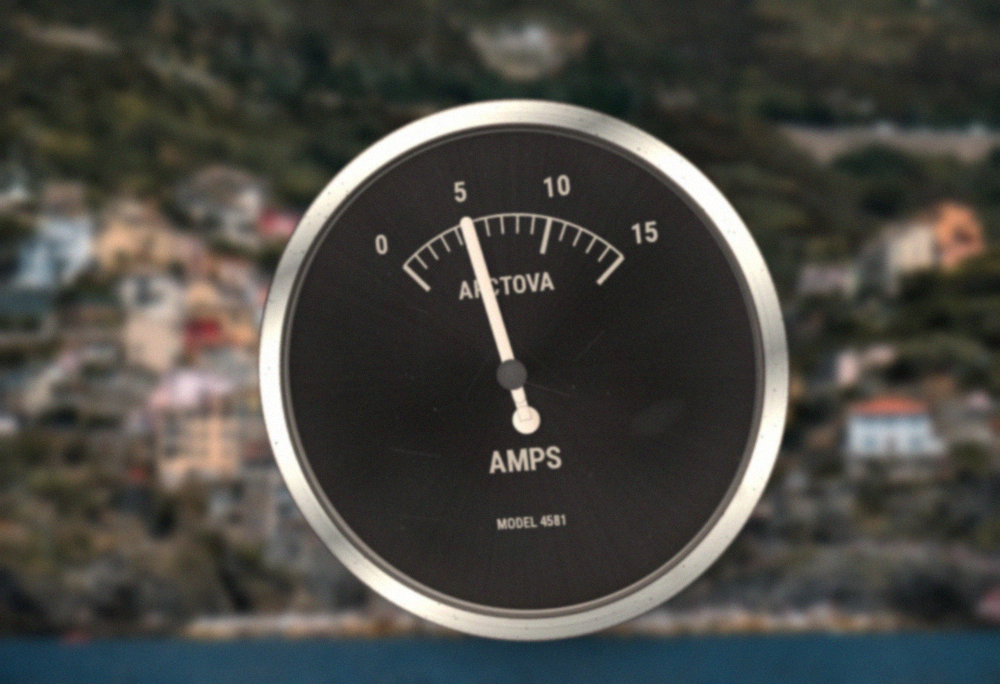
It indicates 5 A
